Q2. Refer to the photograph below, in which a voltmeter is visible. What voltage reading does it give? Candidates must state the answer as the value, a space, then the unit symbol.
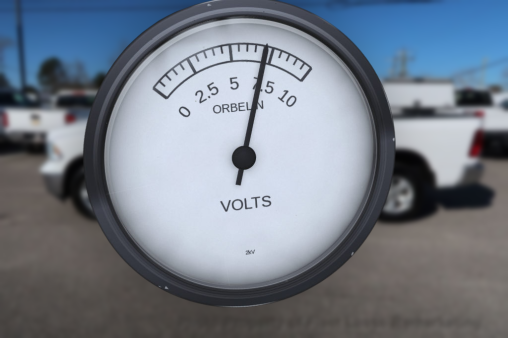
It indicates 7 V
